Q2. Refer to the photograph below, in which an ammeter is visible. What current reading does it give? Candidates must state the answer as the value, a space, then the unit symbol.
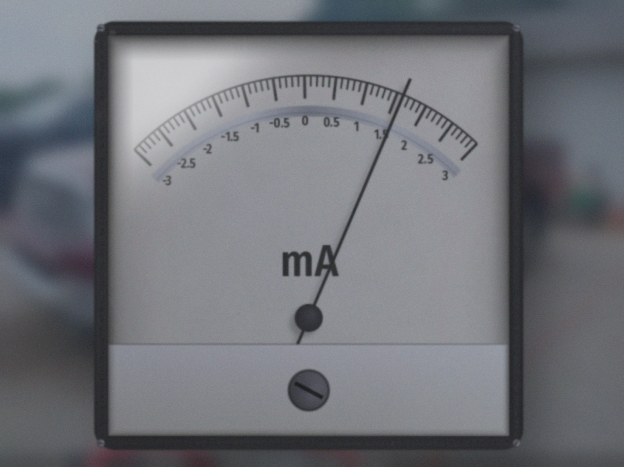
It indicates 1.6 mA
